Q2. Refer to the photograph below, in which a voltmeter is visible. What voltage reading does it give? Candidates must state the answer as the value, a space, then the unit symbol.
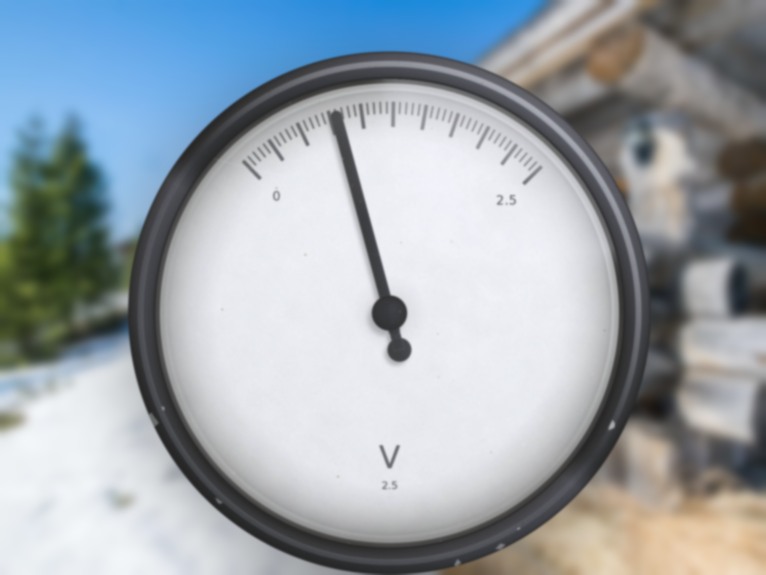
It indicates 0.8 V
